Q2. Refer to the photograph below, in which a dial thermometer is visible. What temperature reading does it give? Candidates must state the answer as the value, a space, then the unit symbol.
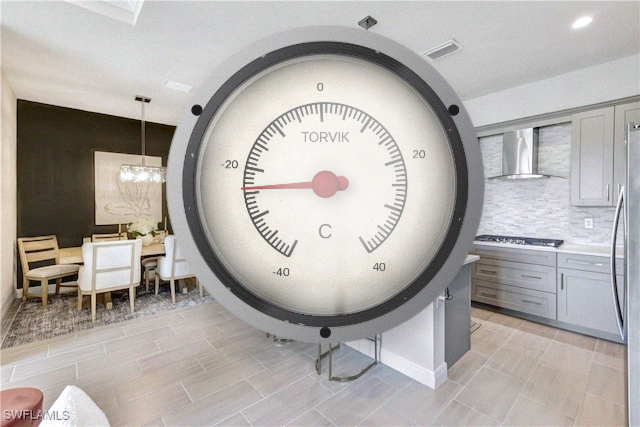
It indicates -24 °C
